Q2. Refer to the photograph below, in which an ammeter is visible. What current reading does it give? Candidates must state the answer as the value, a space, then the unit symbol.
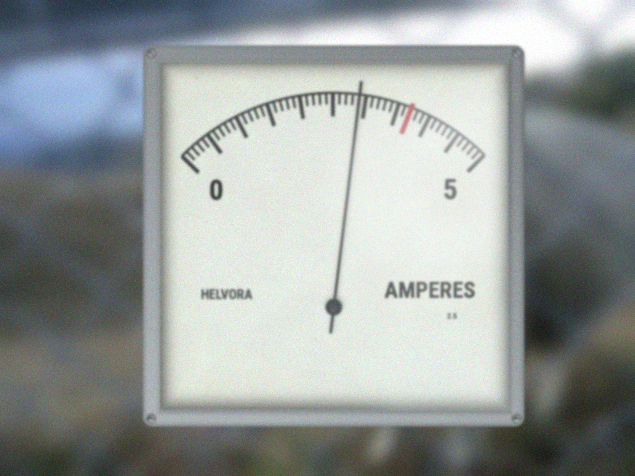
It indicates 2.9 A
